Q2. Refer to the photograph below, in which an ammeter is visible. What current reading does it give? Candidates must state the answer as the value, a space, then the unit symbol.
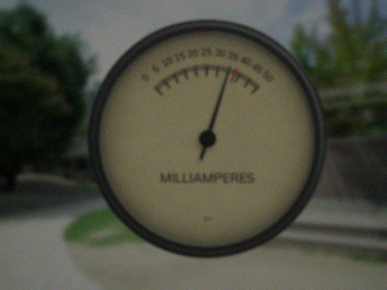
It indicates 35 mA
